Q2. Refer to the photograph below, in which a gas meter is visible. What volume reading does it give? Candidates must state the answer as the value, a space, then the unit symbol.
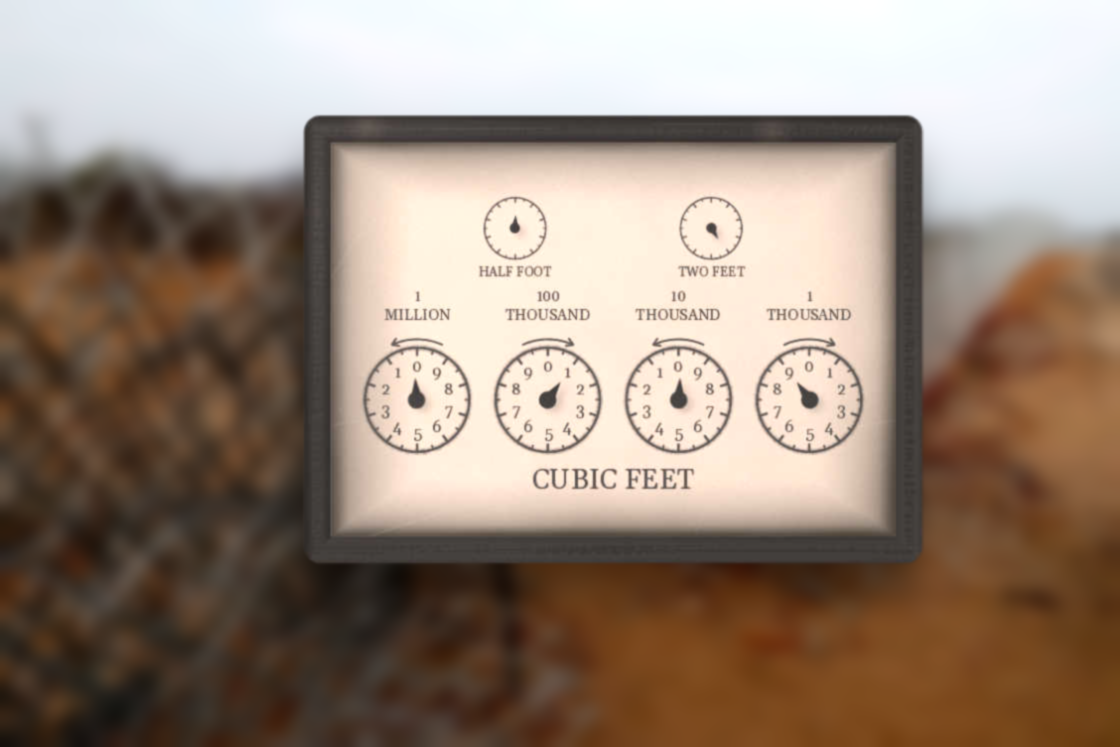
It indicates 9900 ft³
